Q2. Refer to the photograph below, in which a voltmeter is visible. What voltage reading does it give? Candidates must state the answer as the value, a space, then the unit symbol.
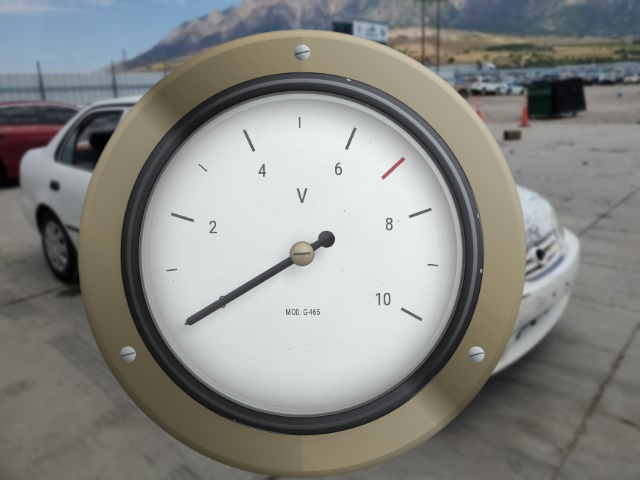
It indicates 0 V
